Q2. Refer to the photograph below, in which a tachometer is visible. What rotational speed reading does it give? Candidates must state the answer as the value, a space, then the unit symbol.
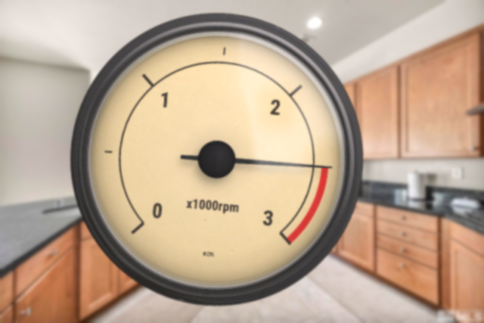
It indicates 2500 rpm
